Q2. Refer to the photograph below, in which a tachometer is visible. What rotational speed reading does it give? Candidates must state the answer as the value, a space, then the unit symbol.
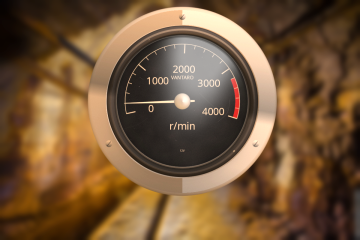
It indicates 200 rpm
